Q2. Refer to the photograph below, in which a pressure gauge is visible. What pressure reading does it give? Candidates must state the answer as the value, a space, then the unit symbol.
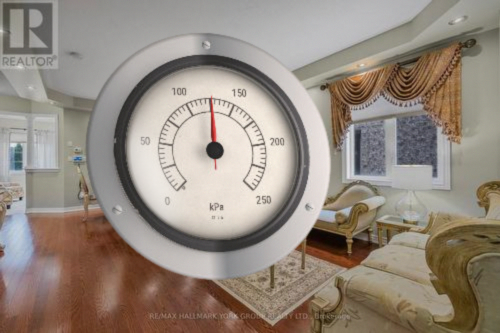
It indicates 125 kPa
